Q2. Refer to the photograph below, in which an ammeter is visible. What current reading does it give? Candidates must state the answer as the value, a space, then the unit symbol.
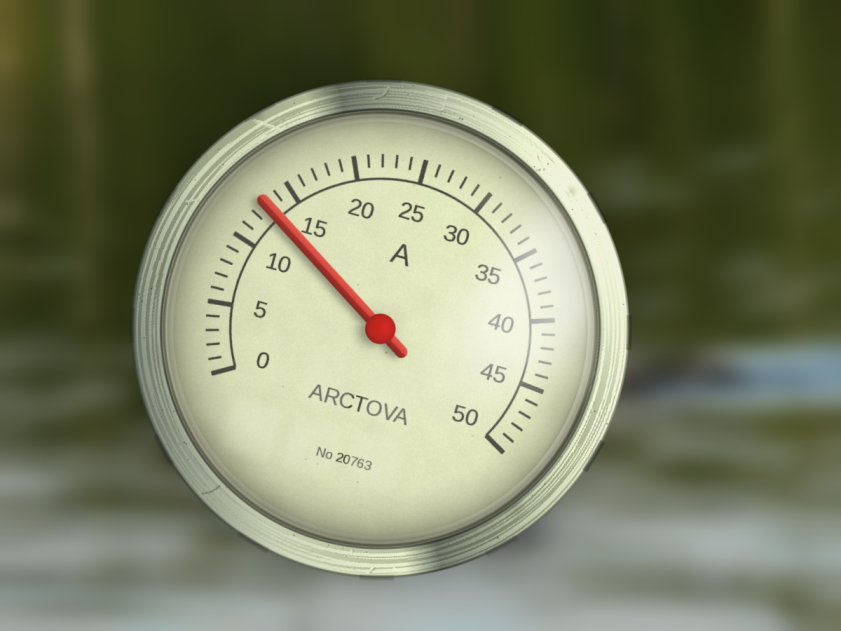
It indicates 13 A
